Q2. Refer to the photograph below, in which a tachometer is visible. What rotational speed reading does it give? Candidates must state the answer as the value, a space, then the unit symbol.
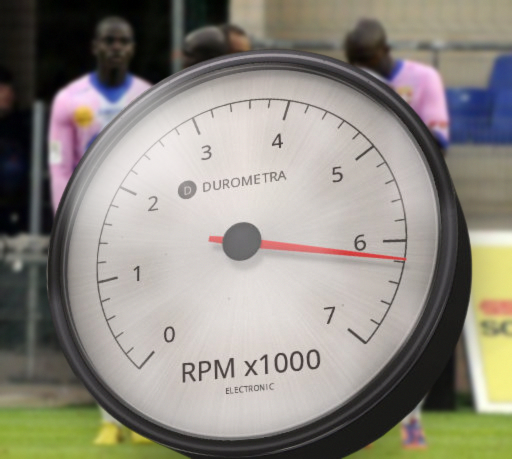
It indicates 6200 rpm
